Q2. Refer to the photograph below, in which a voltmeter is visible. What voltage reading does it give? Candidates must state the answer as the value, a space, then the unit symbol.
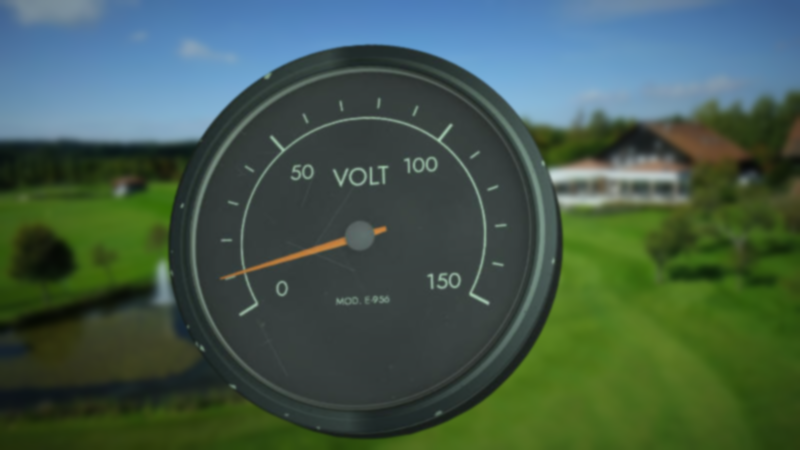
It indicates 10 V
